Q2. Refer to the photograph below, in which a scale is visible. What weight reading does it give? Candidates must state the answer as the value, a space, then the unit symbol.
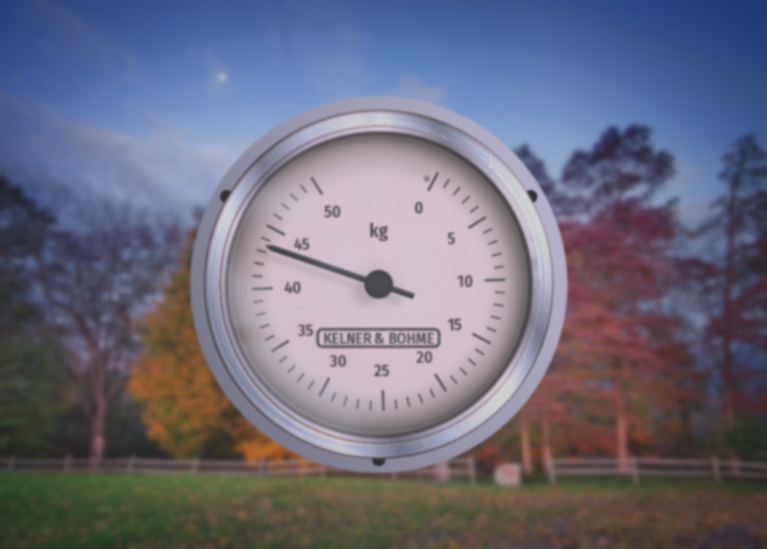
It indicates 43.5 kg
